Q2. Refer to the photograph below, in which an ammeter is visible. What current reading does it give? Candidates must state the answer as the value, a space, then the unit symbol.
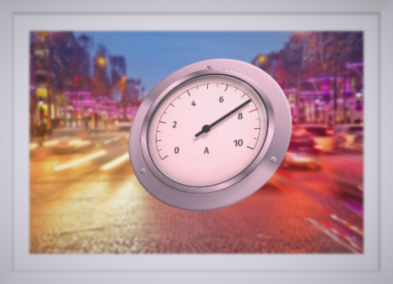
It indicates 7.5 A
